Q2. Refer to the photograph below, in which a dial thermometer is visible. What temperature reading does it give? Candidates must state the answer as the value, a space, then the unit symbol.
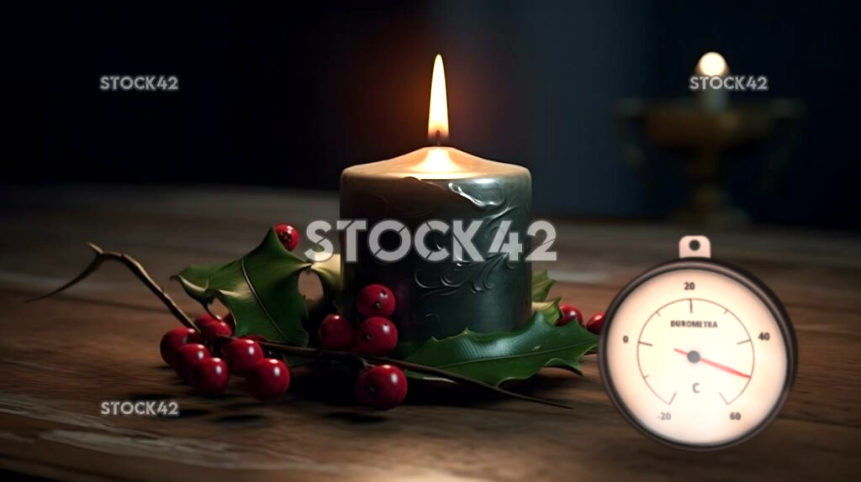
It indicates 50 °C
